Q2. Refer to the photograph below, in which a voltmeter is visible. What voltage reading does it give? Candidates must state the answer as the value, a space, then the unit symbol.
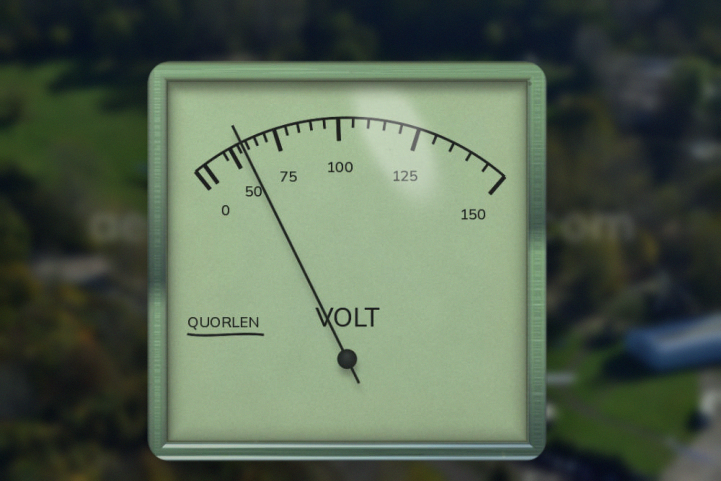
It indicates 57.5 V
